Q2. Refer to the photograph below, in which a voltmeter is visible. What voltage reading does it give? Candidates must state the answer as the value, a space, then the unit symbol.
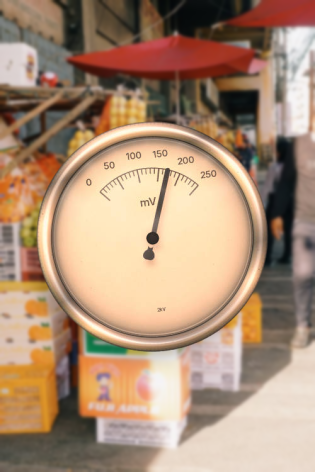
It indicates 170 mV
